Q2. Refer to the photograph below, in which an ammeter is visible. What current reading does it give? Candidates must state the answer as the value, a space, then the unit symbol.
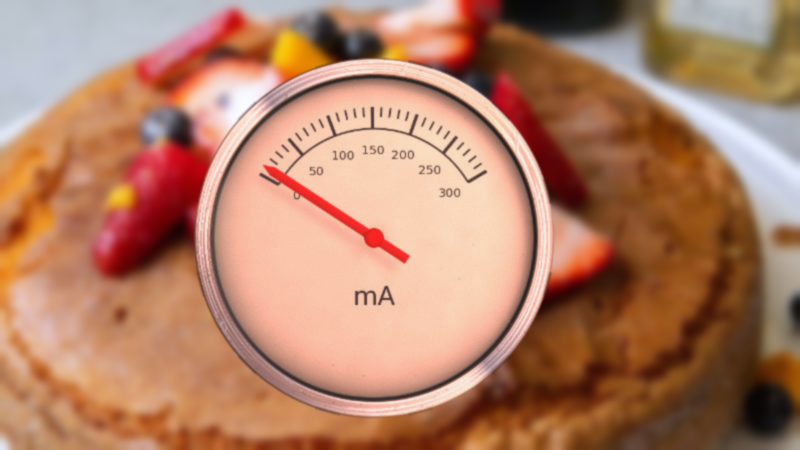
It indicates 10 mA
